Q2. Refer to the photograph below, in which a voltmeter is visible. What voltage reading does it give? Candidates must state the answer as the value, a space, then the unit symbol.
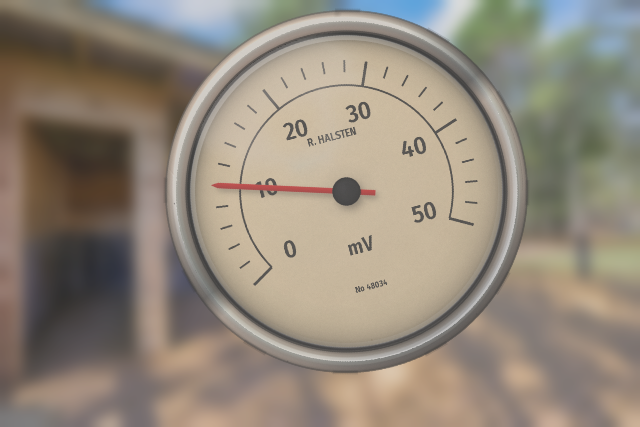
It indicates 10 mV
